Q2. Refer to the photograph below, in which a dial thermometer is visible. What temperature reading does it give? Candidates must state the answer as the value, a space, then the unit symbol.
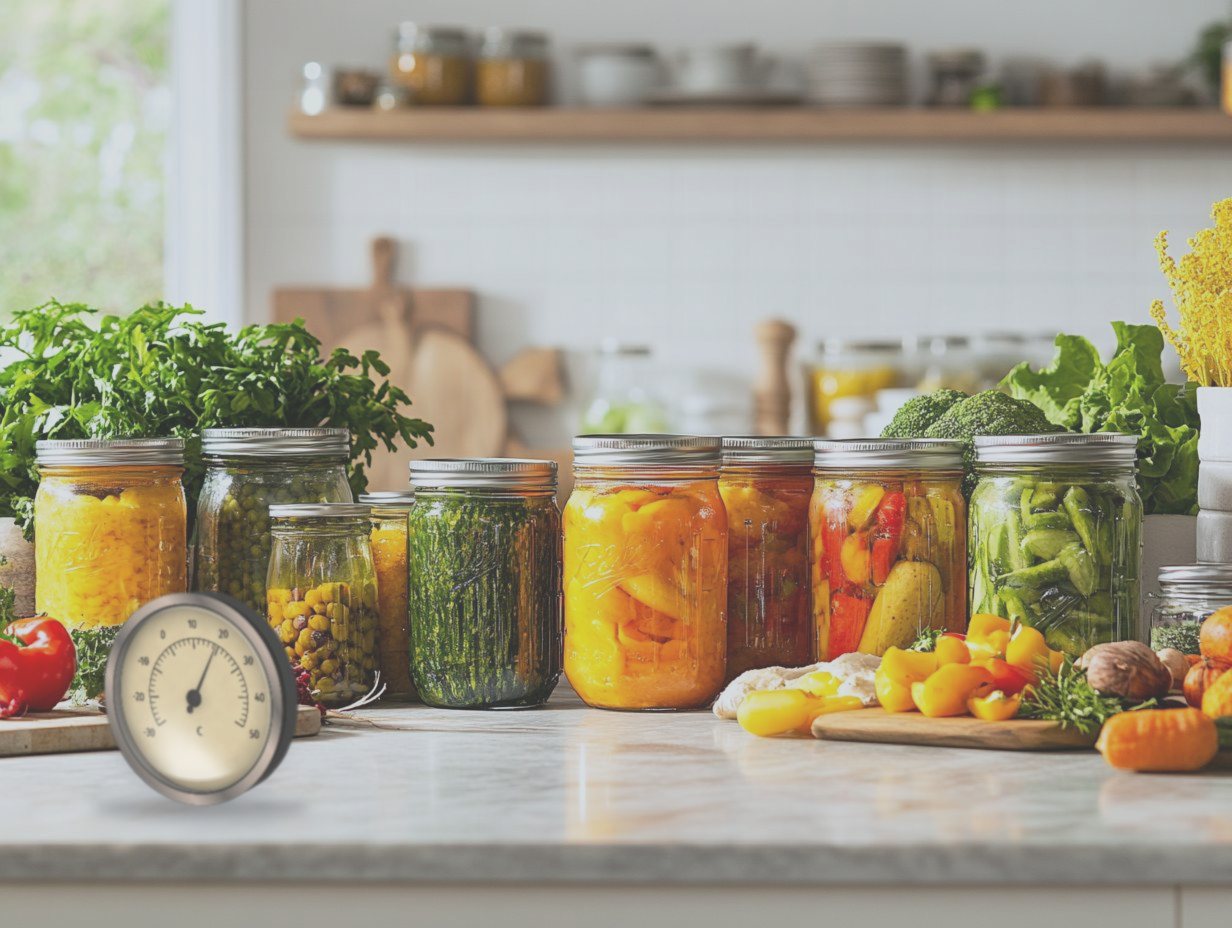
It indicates 20 °C
